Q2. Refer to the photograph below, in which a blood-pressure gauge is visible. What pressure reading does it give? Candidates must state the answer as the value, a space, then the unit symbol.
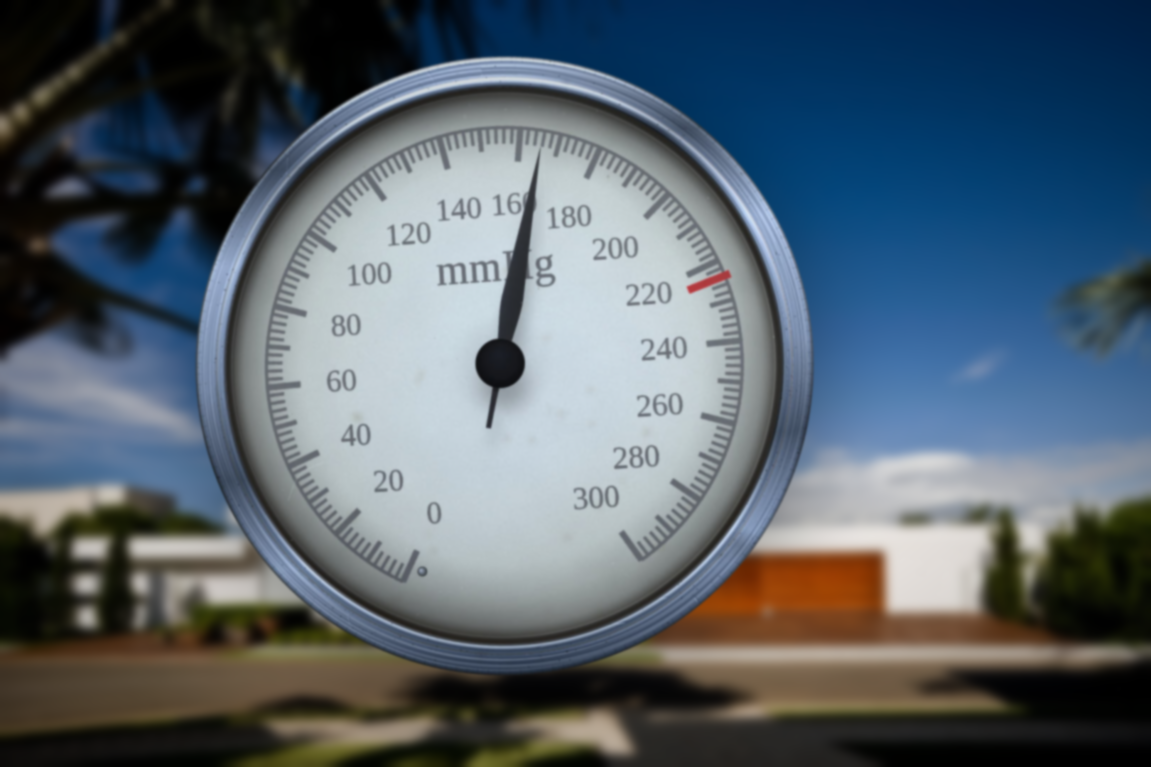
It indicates 166 mmHg
